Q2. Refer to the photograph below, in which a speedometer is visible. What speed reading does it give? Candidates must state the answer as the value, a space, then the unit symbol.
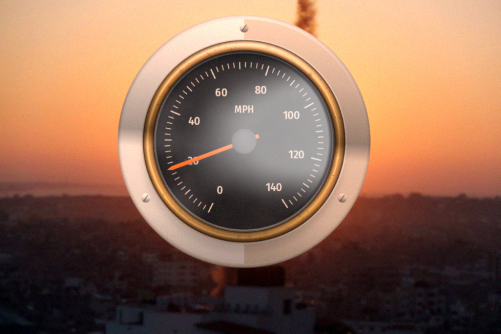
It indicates 20 mph
